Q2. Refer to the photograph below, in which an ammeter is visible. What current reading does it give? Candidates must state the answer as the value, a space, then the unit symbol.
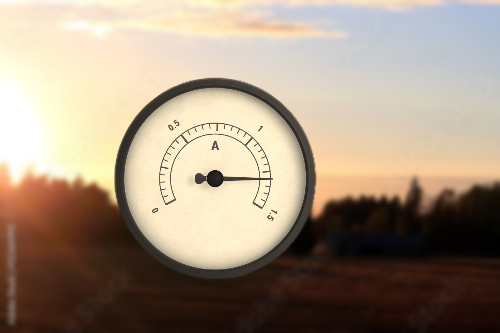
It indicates 1.3 A
